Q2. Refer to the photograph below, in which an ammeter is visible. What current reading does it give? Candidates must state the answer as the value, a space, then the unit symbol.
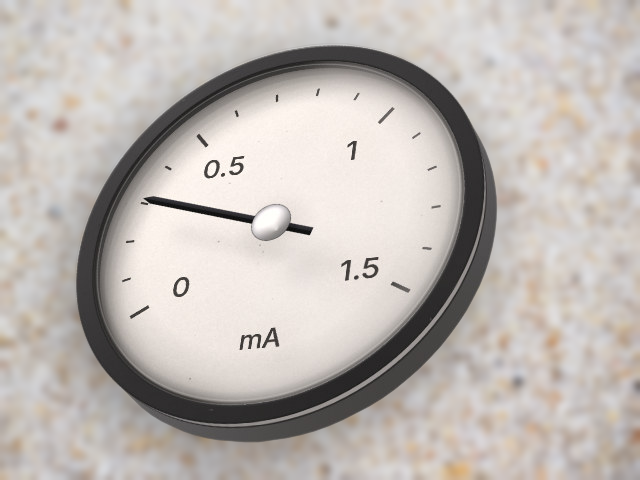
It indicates 0.3 mA
